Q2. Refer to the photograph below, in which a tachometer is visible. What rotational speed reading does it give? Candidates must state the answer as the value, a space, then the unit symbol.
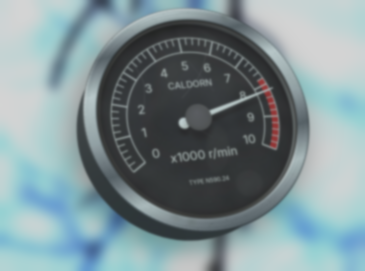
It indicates 8200 rpm
